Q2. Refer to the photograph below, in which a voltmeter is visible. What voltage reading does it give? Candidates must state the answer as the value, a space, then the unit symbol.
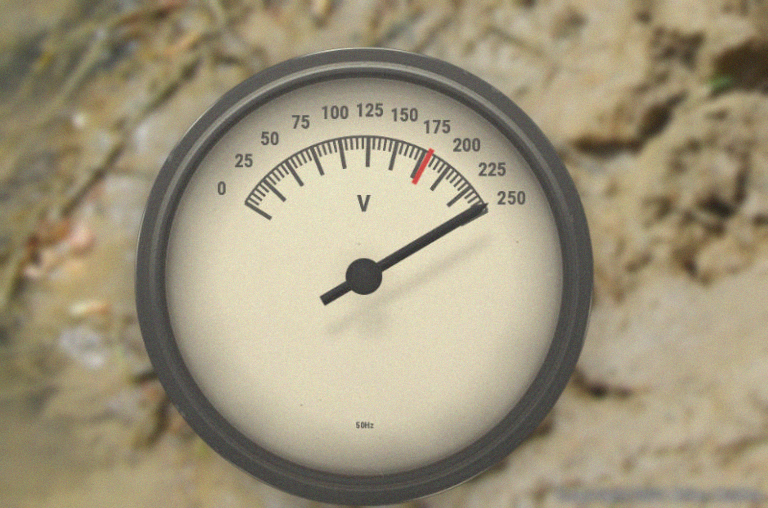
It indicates 245 V
